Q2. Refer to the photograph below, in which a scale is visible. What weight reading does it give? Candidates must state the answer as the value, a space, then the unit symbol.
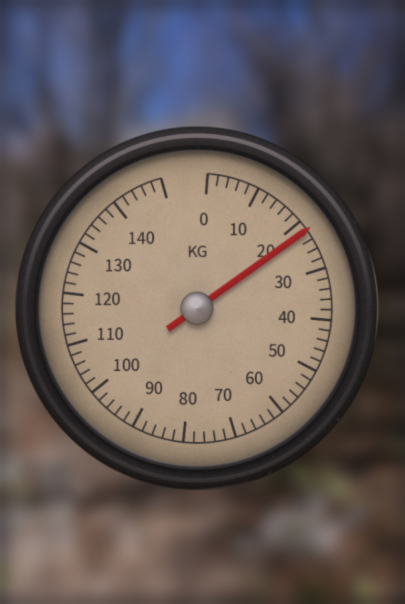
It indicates 22 kg
